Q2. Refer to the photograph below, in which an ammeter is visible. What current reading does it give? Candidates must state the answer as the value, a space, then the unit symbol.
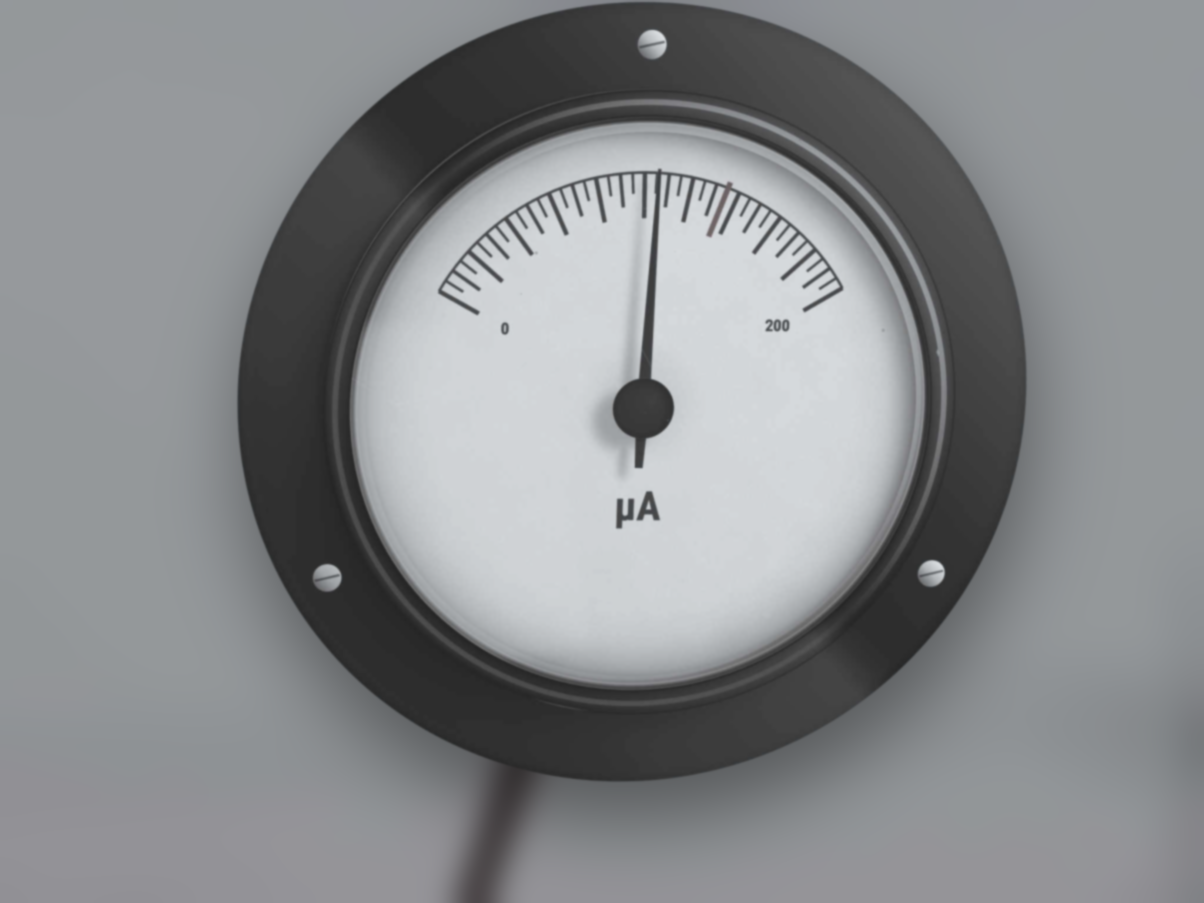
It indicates 105 µA
